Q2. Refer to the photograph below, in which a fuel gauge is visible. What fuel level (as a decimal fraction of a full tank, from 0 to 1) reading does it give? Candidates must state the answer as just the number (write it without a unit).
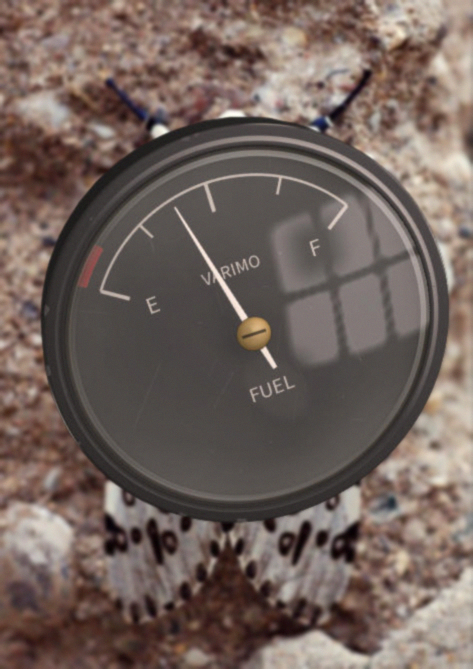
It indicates 0.375
